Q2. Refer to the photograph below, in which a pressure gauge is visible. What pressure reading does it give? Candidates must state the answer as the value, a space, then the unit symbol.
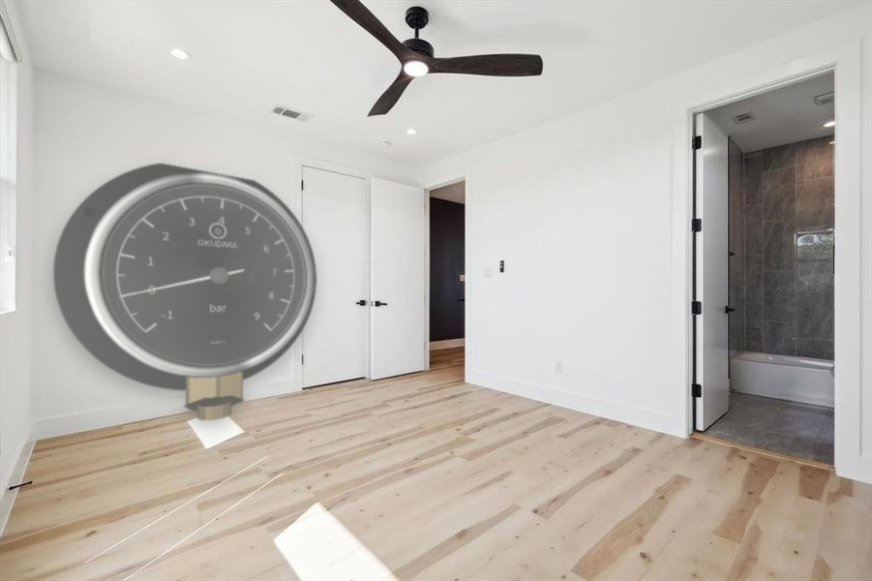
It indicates 0 bar
